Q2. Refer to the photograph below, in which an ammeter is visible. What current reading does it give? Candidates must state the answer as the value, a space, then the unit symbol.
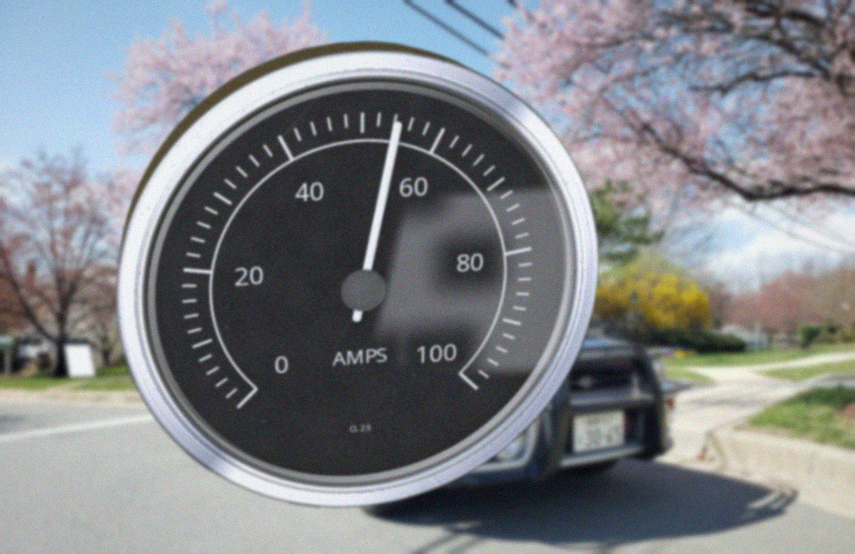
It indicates 54 A
